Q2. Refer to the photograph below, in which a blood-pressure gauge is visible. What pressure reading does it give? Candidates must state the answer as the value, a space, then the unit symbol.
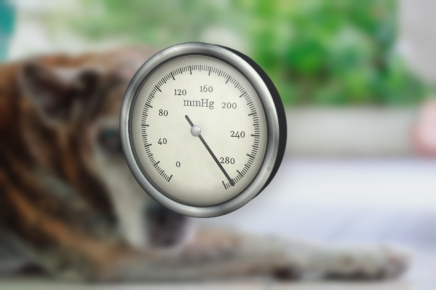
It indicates 290 mmHg
